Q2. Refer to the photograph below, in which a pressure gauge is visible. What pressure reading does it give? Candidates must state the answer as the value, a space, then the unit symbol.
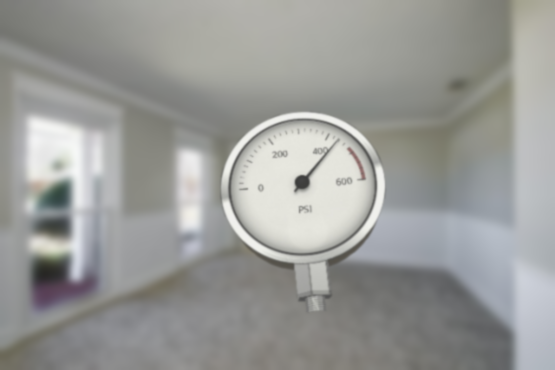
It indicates 440 psi
